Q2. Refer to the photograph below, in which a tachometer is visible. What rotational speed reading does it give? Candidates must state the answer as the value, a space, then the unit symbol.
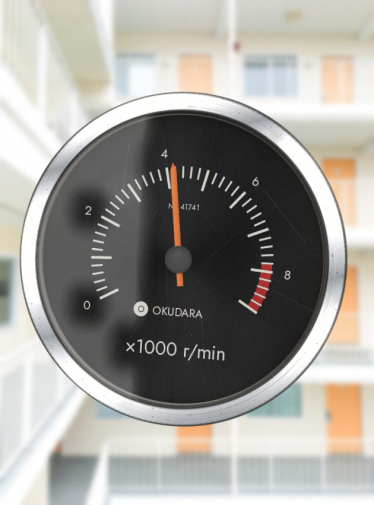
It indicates 4200 rpm
